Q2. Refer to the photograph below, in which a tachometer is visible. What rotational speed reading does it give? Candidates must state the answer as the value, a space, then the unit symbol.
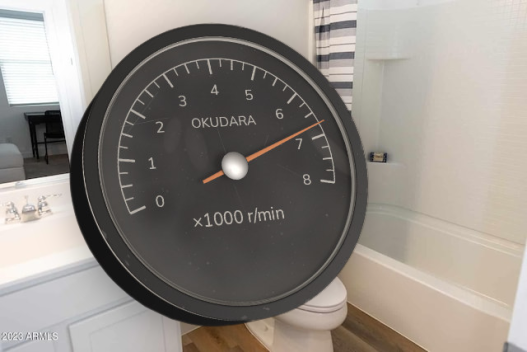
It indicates 6750 rpm
